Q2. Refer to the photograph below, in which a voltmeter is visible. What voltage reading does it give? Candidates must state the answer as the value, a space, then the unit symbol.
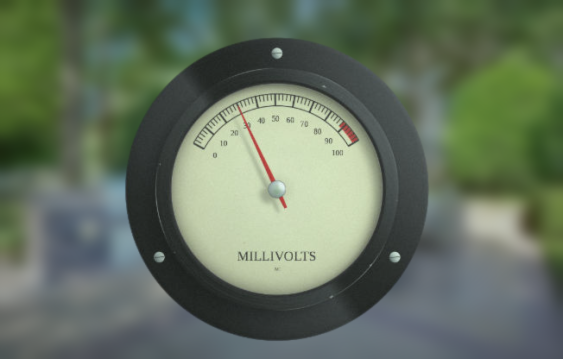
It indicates 30 mV
